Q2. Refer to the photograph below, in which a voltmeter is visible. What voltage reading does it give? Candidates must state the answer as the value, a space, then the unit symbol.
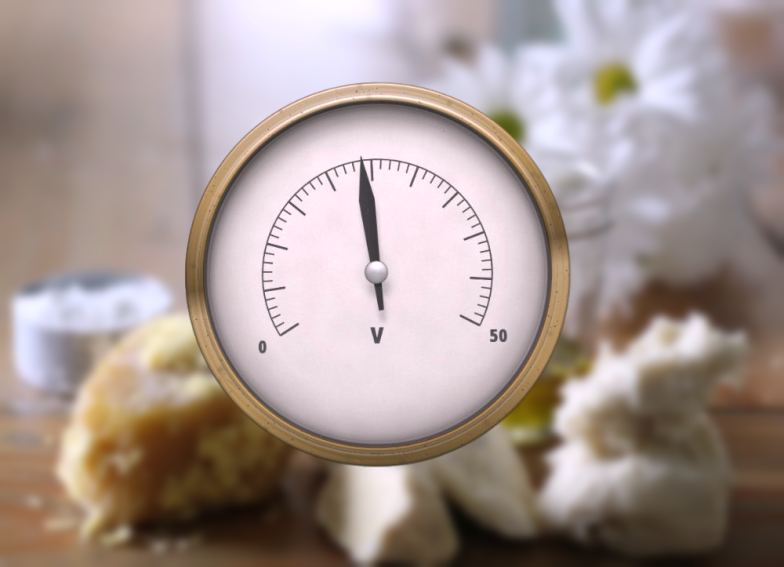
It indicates 24 V
